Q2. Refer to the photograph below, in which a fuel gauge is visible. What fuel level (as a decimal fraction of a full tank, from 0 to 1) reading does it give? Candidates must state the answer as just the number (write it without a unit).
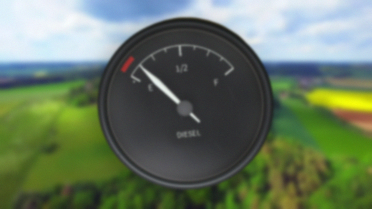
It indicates 0.125
